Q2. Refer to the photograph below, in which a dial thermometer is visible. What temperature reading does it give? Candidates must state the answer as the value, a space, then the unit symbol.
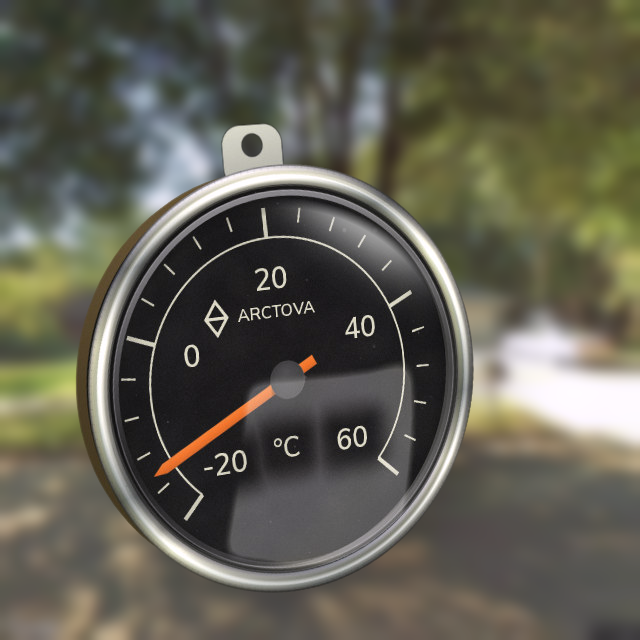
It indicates -14 °C
